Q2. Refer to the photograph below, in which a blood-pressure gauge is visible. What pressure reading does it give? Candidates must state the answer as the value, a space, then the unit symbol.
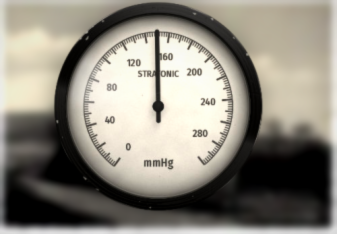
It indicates 150 mmHg
